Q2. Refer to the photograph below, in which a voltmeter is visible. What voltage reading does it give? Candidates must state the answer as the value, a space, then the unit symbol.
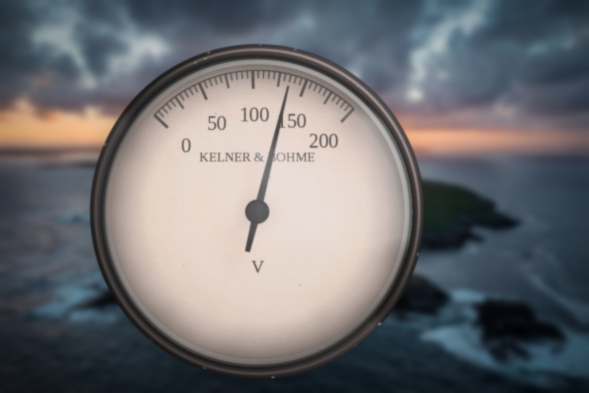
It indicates 135 V
